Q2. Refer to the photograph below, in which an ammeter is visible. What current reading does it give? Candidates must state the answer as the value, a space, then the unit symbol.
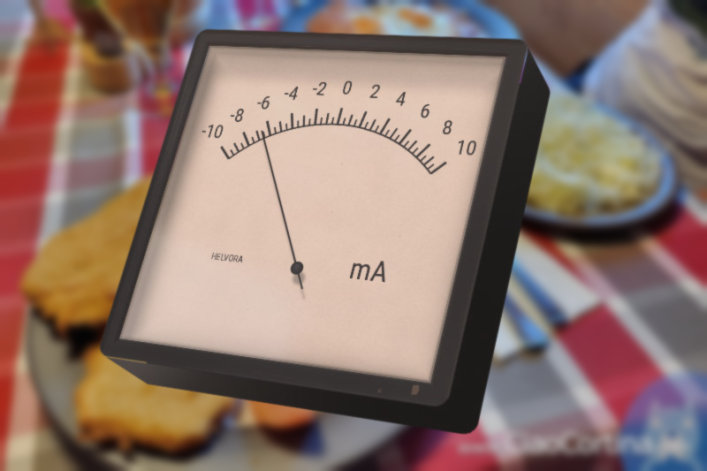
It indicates -6.5 mA
